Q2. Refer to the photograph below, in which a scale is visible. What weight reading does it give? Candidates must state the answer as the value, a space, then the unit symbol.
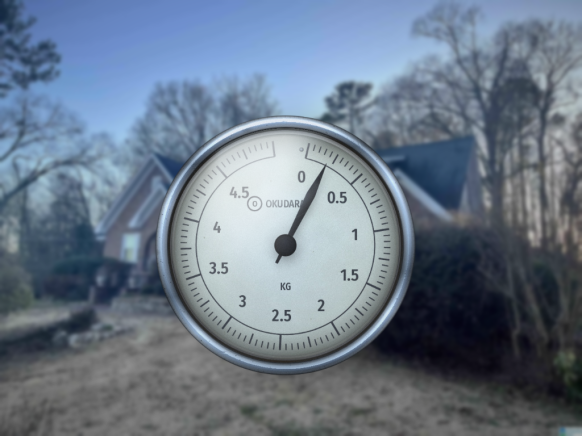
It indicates 0.2 kg
